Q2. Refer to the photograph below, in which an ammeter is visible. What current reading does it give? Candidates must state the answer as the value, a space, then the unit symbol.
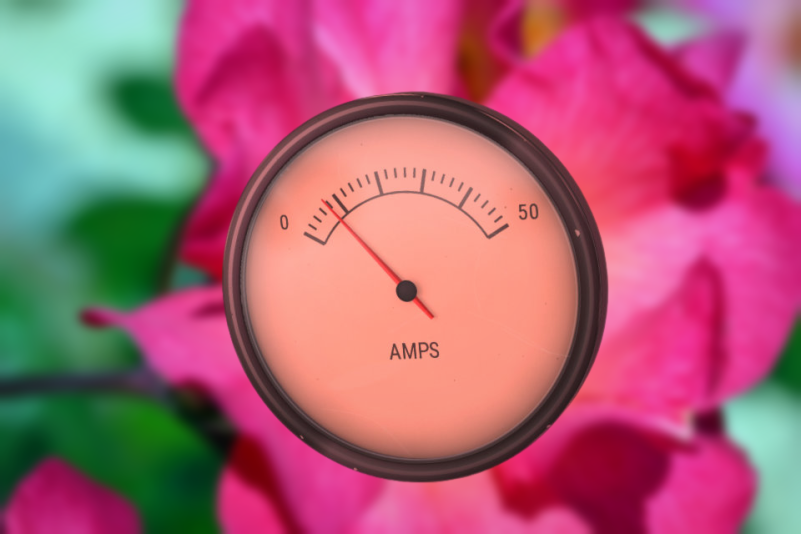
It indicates 8 A
